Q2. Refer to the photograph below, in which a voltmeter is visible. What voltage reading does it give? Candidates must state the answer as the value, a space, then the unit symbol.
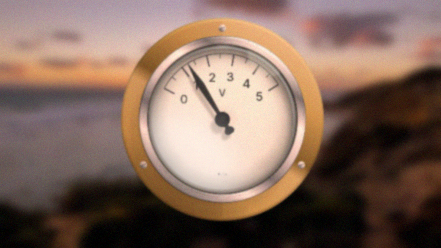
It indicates 1.25 V
